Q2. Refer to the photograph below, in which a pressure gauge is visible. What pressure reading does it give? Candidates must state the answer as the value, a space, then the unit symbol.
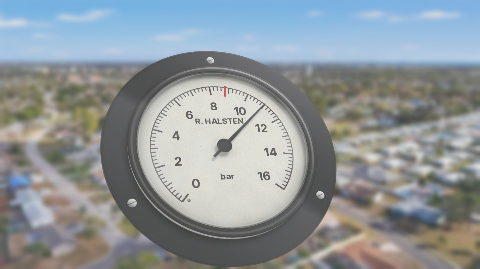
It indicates 11 bar
